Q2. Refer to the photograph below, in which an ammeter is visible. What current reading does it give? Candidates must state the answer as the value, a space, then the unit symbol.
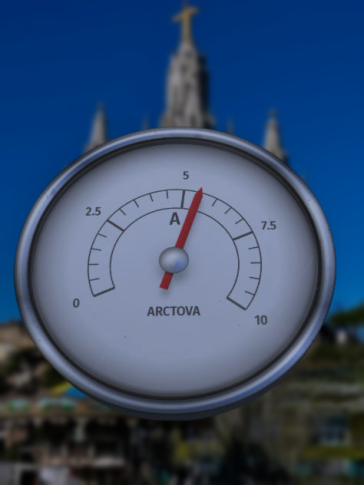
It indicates 5.5 A
